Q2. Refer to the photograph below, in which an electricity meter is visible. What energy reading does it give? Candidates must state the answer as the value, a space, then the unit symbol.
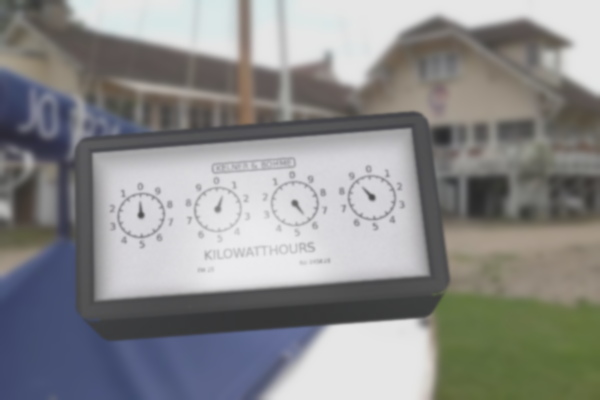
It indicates 59 kWh
